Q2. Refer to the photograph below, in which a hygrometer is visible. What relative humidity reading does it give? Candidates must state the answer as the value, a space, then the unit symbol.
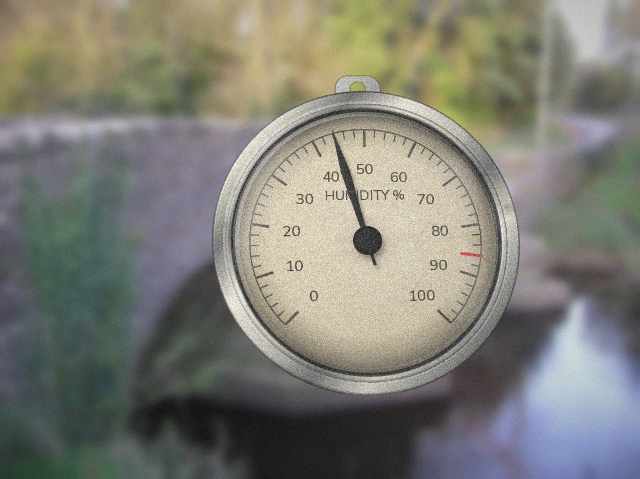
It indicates 44 %
